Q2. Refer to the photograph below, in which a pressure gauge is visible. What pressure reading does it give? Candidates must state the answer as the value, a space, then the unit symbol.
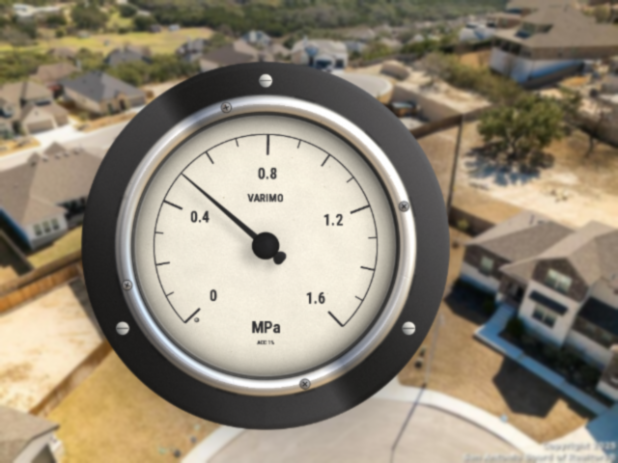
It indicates 0.5 MPa
